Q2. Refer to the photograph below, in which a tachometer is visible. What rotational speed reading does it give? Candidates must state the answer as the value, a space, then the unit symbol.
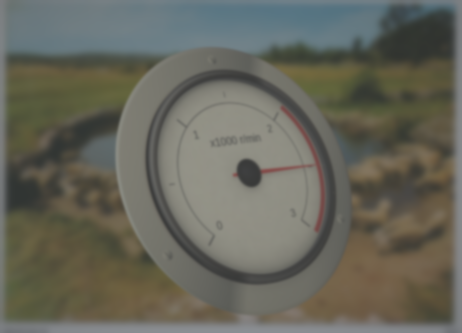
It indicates 2500 rpm
